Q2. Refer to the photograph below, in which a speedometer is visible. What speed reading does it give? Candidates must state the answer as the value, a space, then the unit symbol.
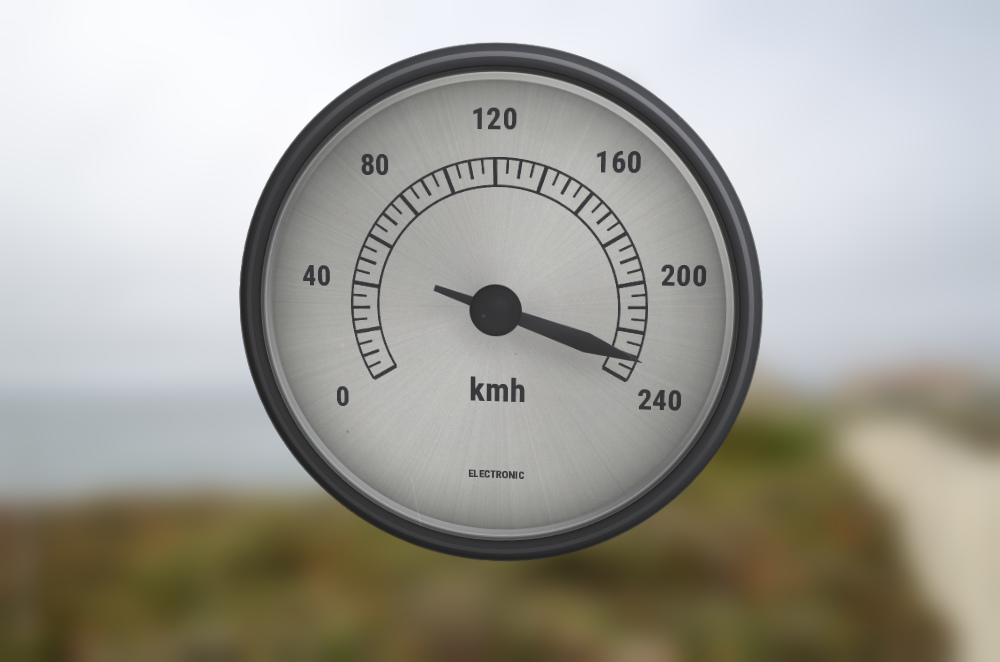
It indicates 230 km/h
